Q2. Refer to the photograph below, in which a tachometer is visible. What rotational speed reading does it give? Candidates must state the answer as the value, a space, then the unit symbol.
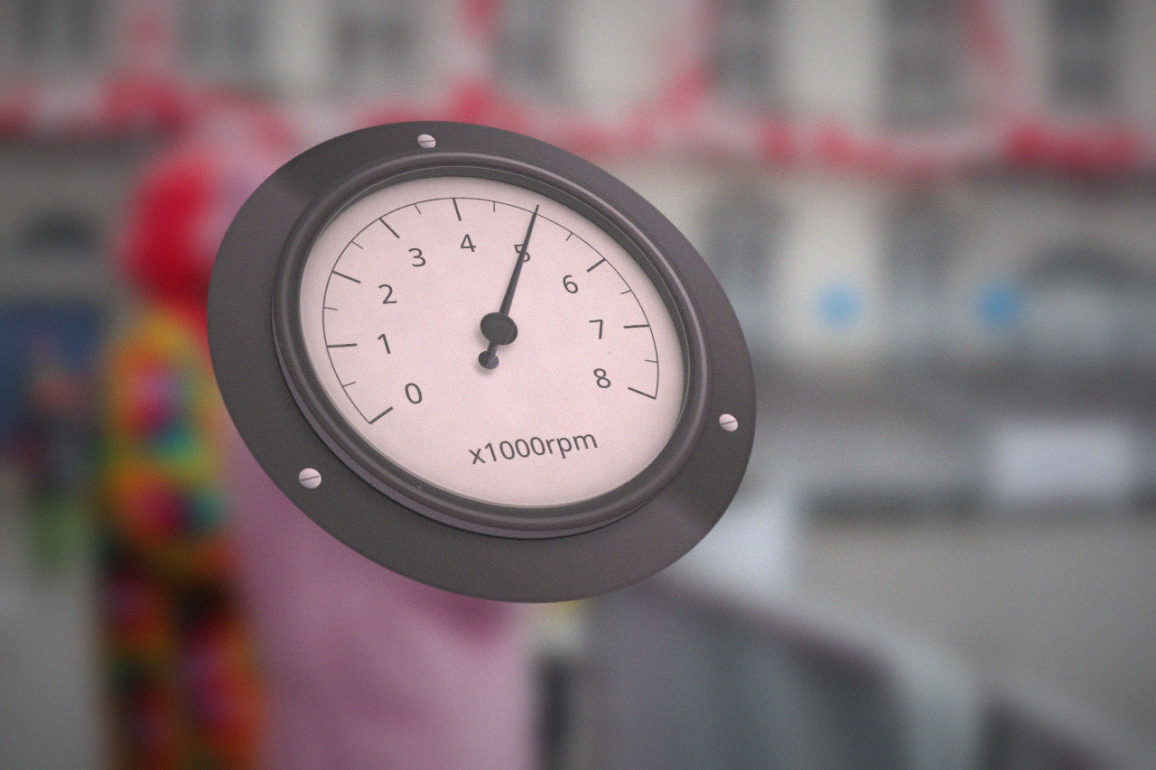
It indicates 5000 rpm
